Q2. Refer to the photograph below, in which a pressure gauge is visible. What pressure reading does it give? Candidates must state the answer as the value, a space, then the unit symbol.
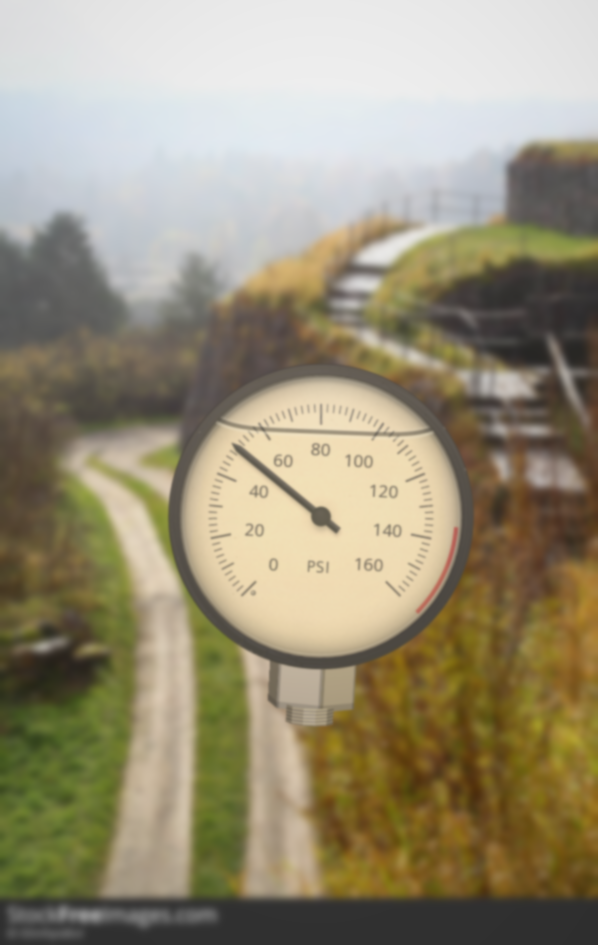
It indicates 50 psi
